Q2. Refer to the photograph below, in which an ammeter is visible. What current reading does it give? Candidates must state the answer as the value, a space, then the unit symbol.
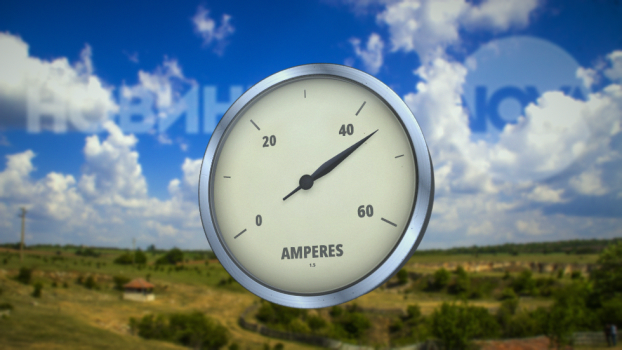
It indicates 45 A
